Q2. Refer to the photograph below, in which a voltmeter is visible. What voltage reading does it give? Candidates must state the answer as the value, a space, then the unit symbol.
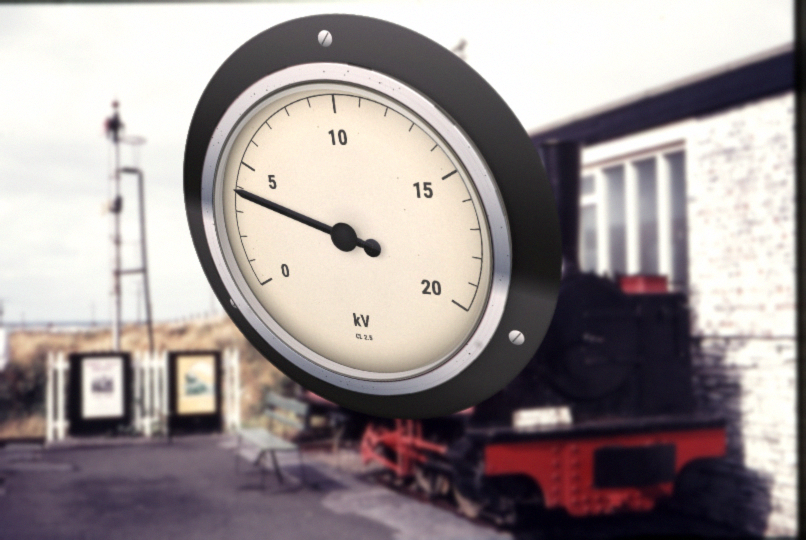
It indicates 4 kV
